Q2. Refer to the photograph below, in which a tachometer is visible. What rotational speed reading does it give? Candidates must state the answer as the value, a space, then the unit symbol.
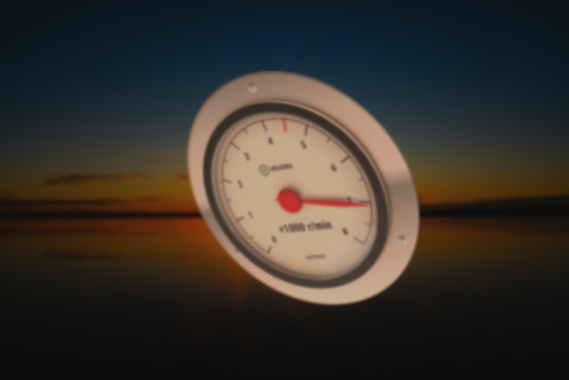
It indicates 7000 rpm
